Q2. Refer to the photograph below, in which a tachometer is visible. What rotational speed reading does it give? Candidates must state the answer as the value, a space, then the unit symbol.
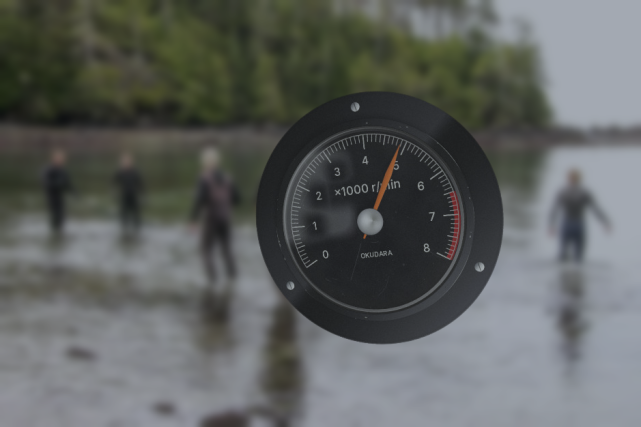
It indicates 4900 rpm
